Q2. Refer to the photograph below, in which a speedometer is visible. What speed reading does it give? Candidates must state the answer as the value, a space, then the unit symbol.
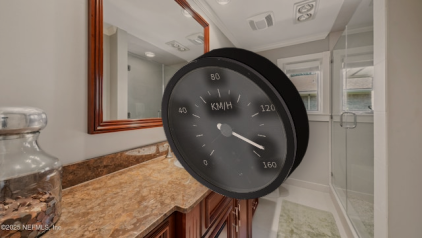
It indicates 150 km/h
